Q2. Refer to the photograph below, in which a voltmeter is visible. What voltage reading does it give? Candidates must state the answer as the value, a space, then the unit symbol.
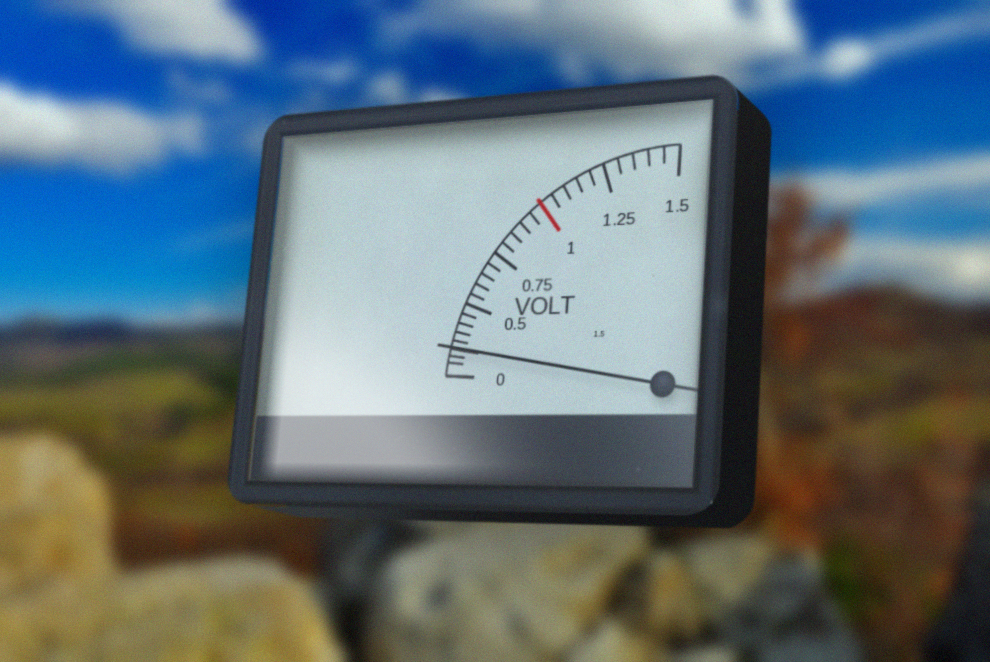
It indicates 0.25 V
